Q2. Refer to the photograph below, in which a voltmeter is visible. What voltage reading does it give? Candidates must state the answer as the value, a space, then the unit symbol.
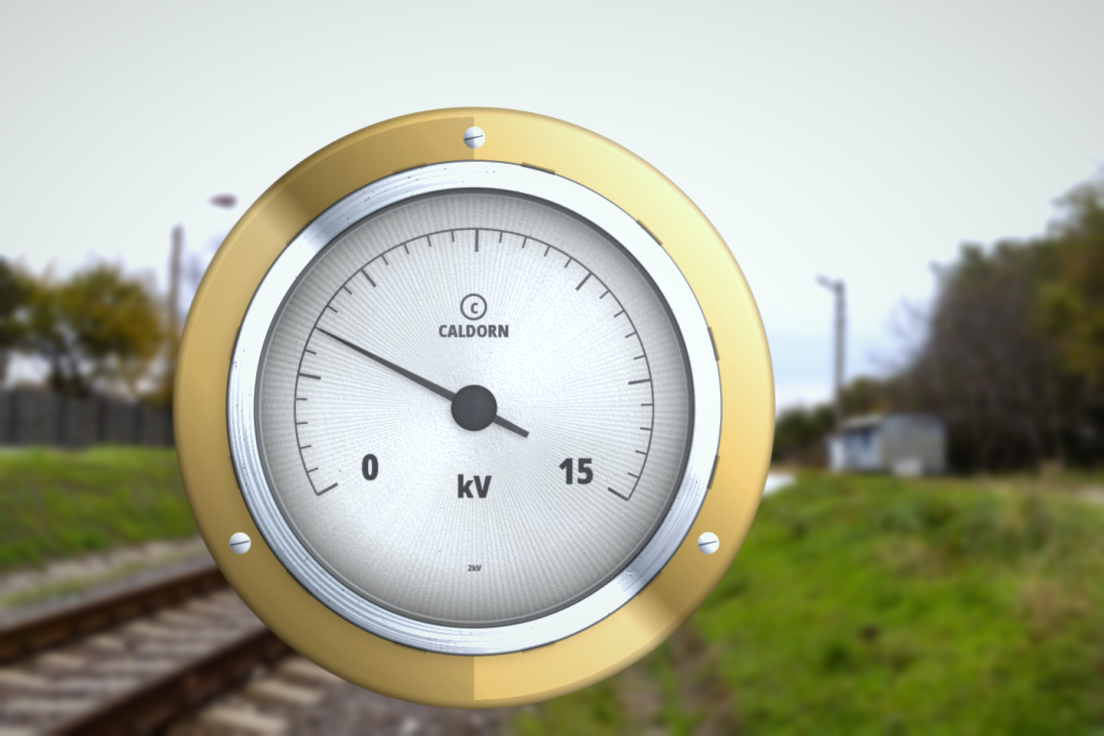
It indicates 3.5 kV
